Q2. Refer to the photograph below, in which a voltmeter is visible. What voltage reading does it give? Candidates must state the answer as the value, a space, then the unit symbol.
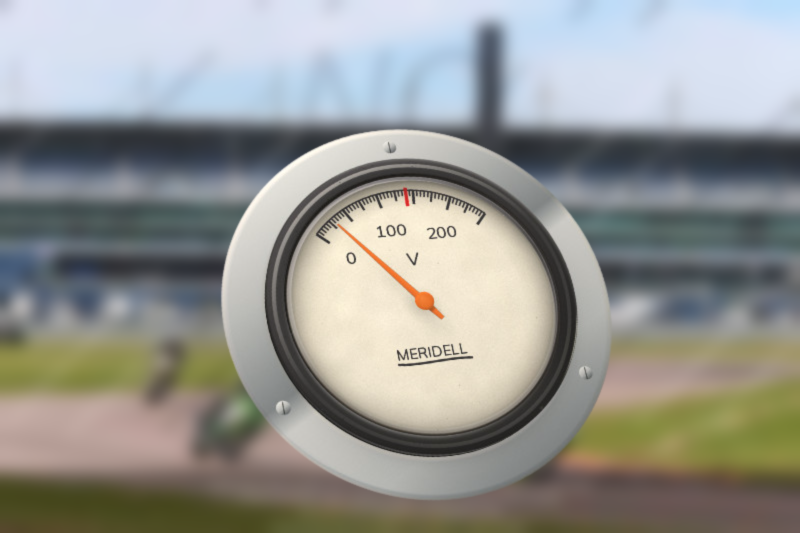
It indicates 25 V
